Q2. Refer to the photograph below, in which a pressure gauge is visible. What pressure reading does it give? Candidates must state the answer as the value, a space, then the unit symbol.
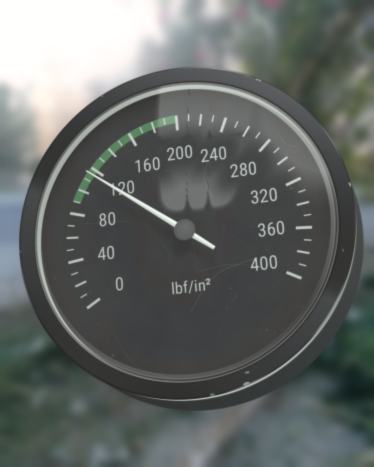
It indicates 115 psi
